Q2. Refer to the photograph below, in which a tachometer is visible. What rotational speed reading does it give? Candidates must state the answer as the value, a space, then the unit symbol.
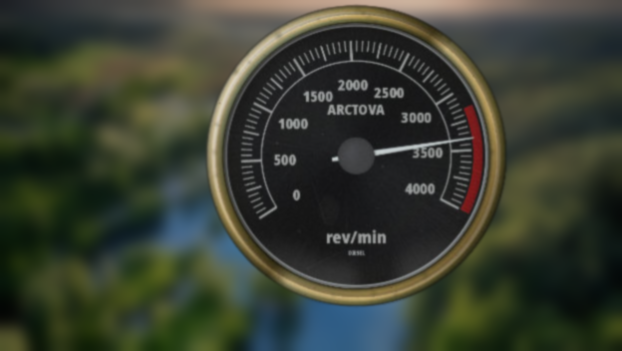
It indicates 3400 rpm
